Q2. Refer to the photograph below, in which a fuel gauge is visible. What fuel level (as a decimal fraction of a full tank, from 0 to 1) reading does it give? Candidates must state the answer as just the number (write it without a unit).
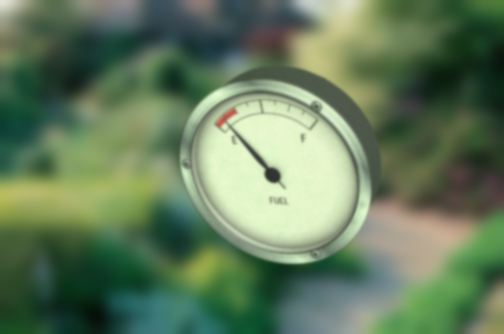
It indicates 0.125
